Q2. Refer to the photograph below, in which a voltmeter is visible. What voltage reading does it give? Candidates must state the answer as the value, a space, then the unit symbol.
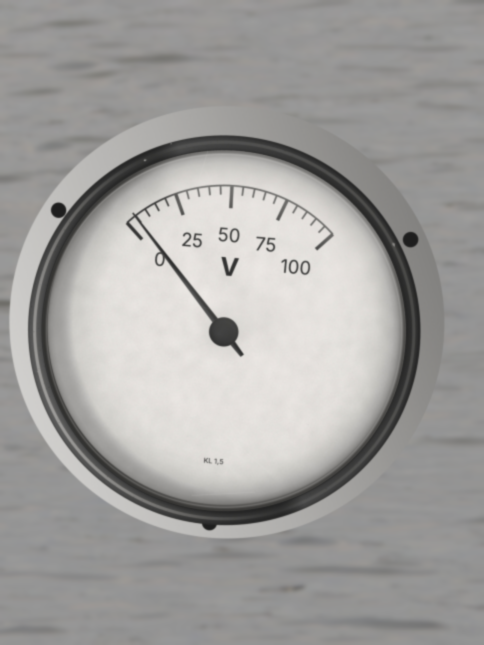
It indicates 5 V
